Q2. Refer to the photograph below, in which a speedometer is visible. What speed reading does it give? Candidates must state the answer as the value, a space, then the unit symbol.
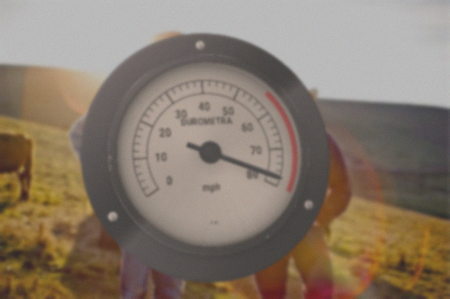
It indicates 78 mph
